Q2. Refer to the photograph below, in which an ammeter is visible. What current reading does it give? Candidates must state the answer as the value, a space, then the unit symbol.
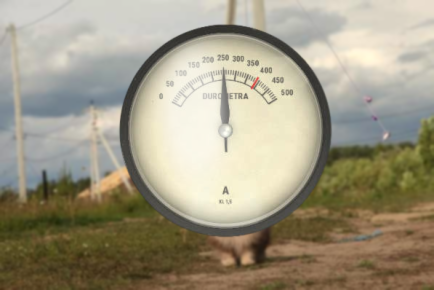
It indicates 250 A
